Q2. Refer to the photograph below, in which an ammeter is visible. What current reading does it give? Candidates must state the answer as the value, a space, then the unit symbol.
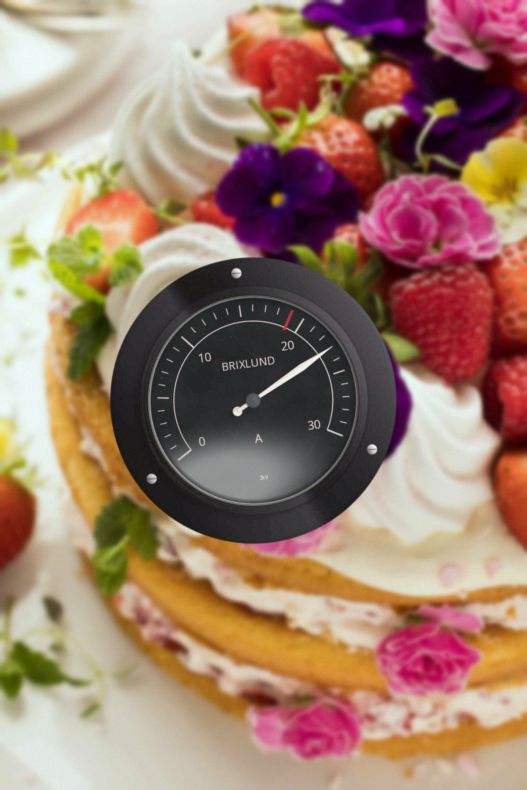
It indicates 23 A
